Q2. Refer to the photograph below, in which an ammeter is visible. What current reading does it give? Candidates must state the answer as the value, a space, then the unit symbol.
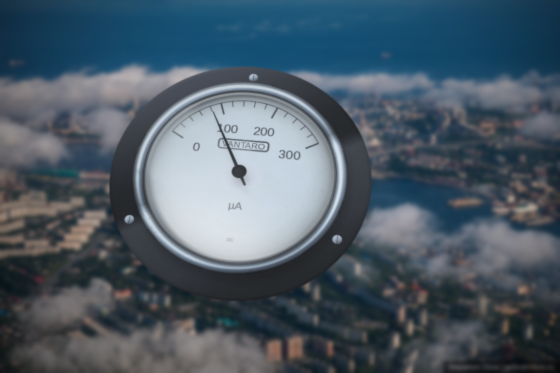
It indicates 80 µA
